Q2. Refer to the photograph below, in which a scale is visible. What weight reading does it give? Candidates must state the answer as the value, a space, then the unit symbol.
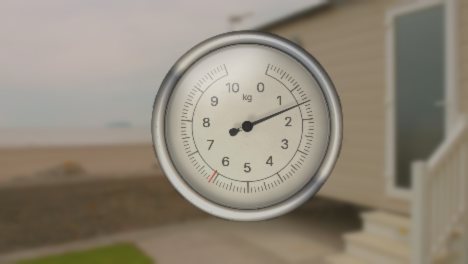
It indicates 1.5 kg
